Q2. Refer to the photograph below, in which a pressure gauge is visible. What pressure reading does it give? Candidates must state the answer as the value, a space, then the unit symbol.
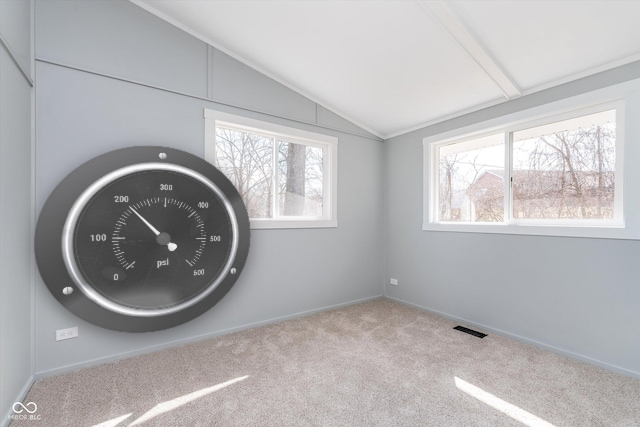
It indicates 200 psi
